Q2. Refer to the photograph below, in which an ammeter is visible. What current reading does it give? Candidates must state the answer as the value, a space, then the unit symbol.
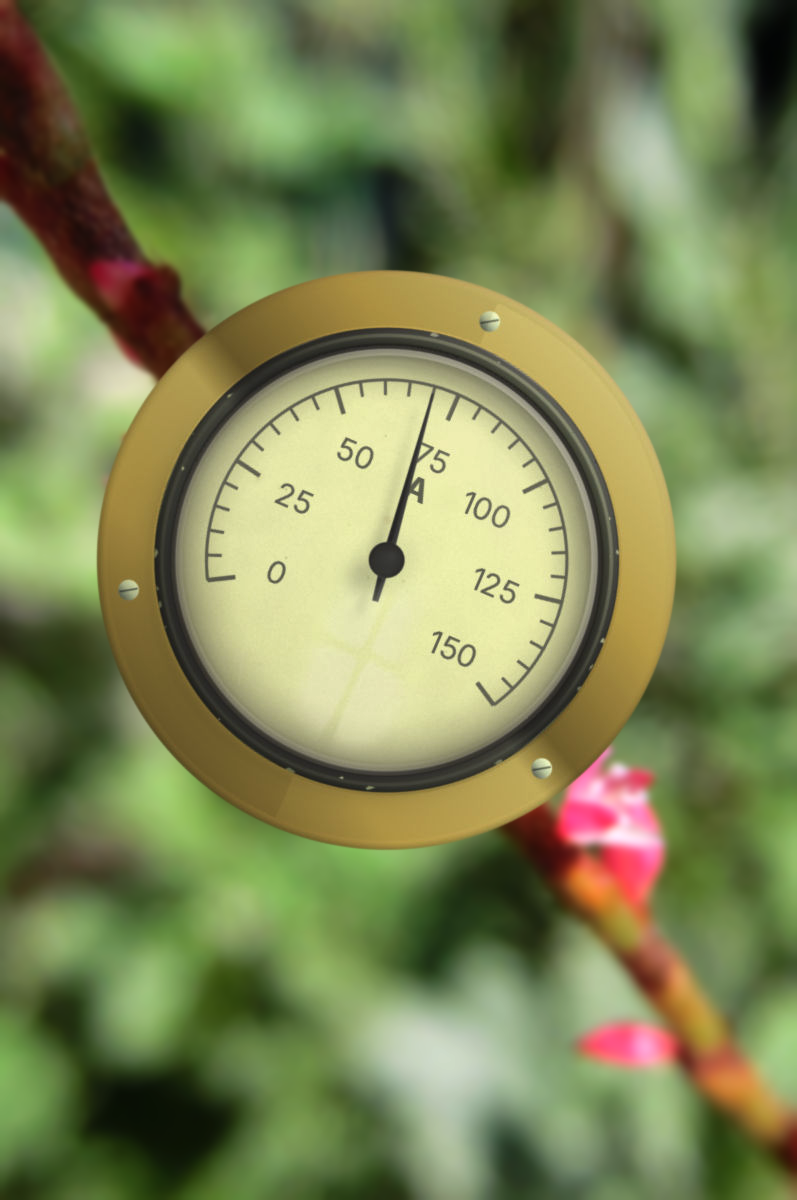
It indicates 70 A
